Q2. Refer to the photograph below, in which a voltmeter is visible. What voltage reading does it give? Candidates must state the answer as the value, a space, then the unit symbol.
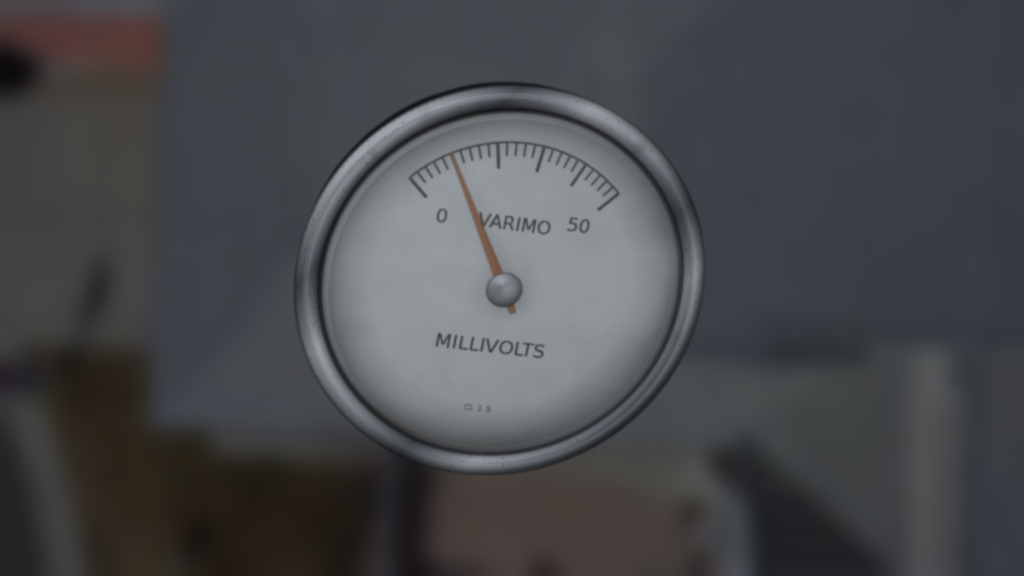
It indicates 10 mV
